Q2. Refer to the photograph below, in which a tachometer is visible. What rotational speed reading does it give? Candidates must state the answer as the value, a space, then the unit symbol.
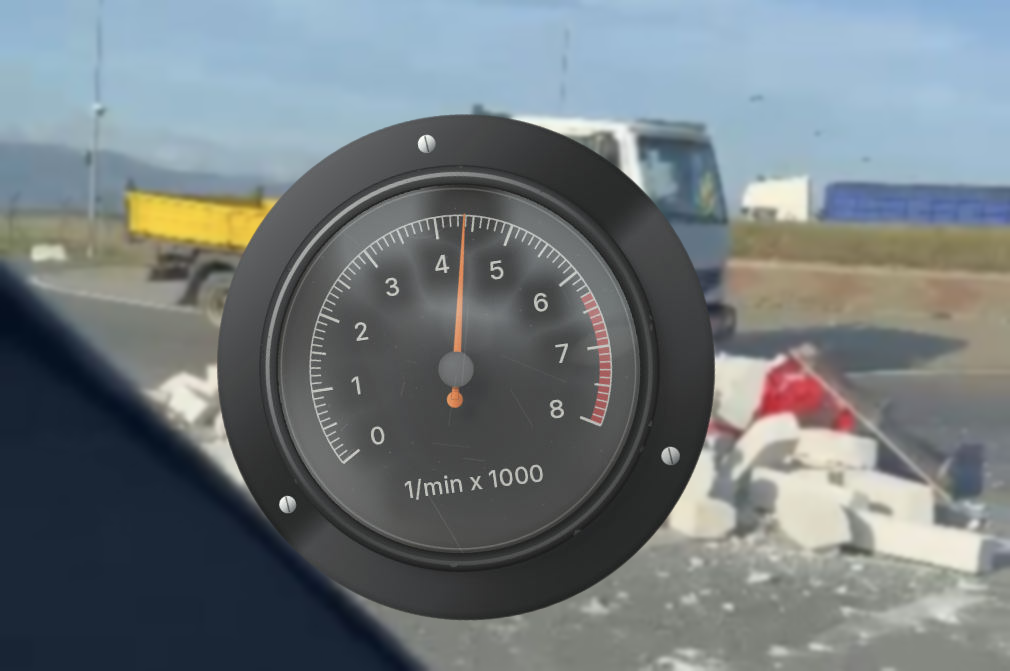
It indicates 4400 rpm
